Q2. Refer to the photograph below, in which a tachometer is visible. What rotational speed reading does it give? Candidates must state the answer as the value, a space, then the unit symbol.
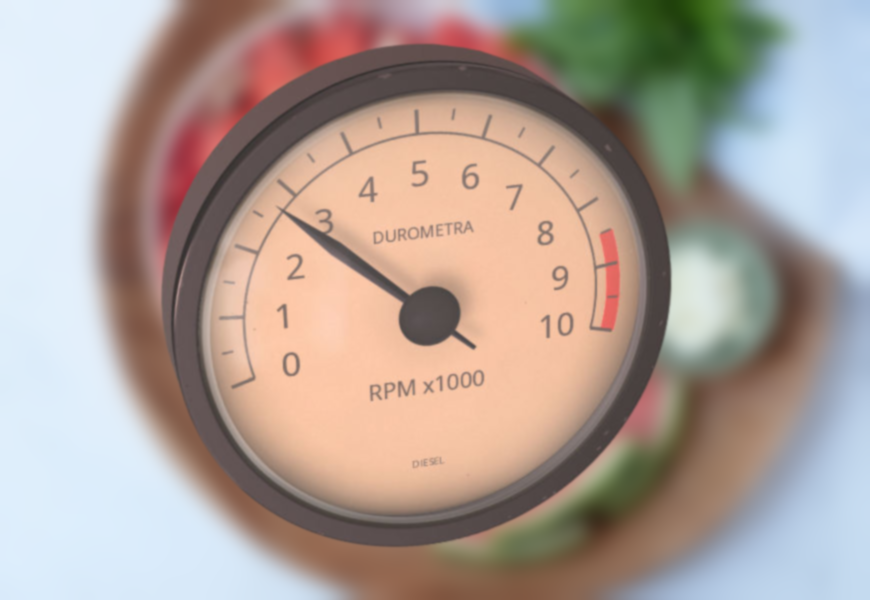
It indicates 2750 rpm
